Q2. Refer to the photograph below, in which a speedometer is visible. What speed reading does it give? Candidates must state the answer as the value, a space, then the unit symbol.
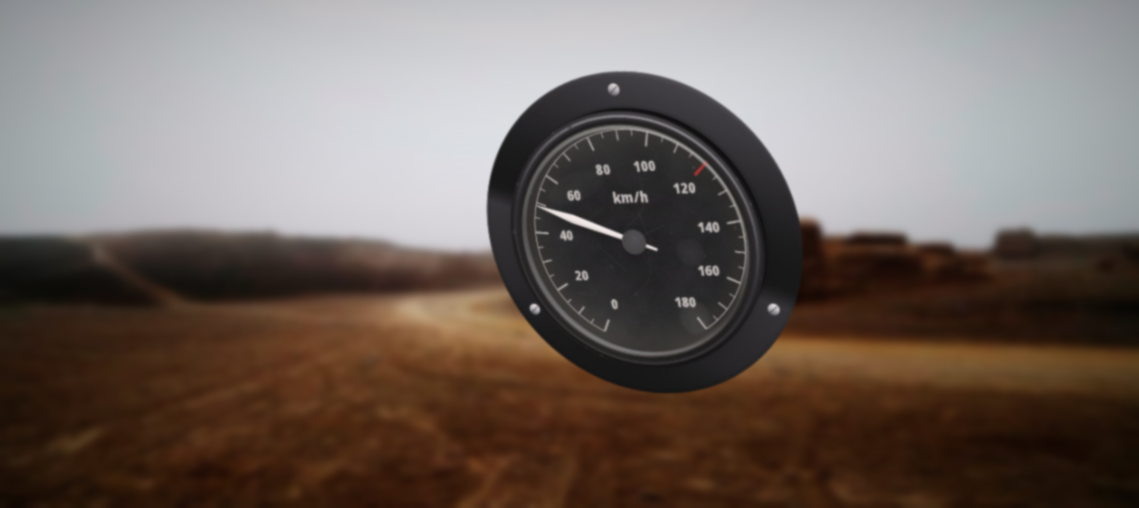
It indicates 50 km/h
